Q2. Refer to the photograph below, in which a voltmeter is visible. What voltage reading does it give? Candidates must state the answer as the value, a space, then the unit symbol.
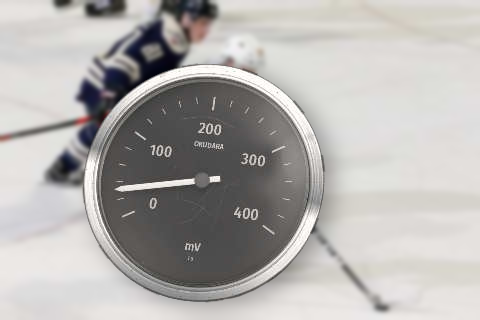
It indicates 30 mV
